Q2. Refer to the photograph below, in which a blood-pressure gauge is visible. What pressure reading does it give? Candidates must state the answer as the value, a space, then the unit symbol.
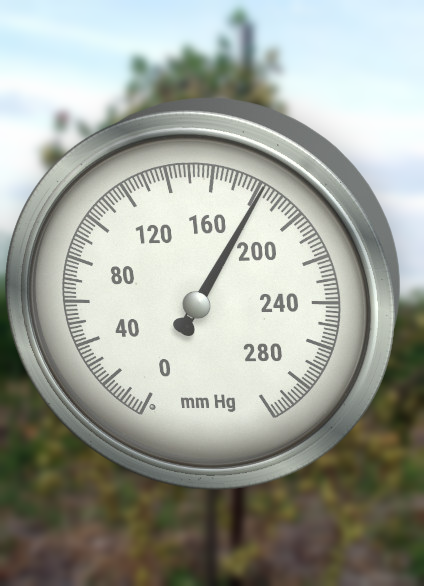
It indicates 182 mmHg
